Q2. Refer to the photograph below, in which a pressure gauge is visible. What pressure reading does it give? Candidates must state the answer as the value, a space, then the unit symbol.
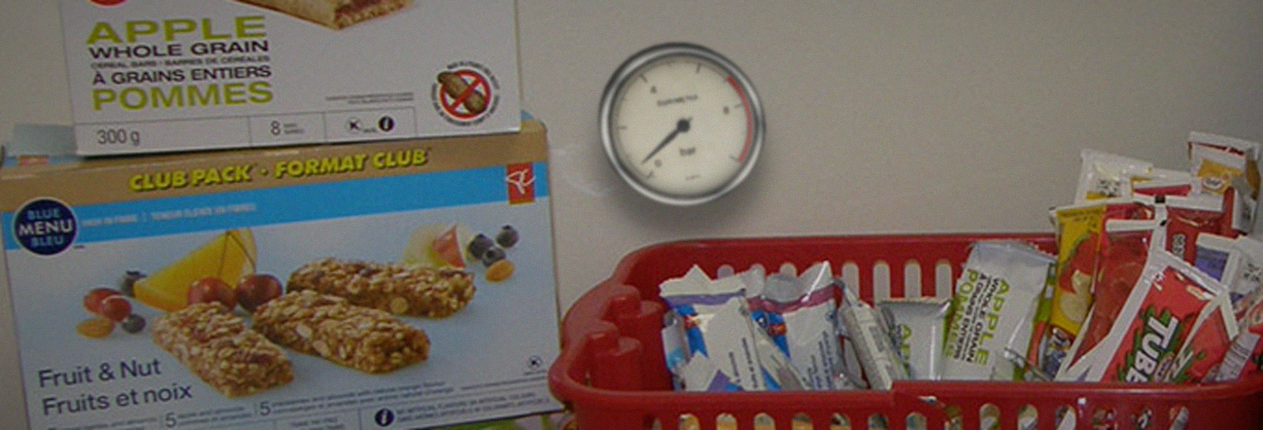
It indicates 0.5 bar
